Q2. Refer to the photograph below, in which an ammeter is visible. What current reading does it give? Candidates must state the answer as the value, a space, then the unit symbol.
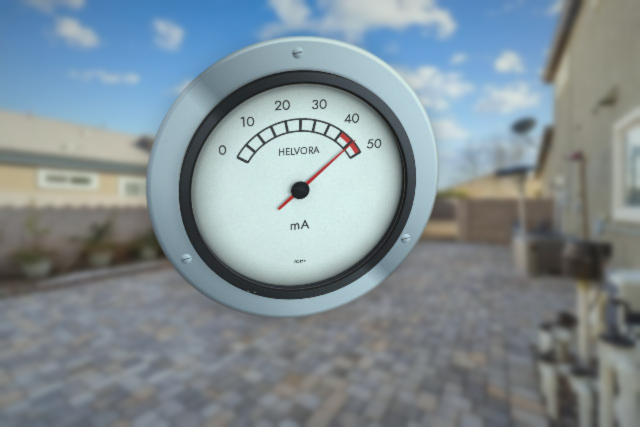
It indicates 45 mA
